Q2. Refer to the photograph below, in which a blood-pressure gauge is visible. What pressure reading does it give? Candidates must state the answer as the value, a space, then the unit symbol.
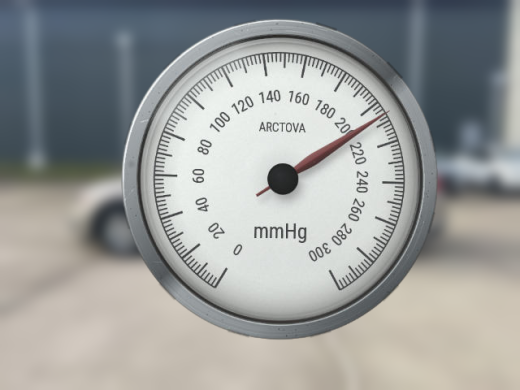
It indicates 206 mmHg
